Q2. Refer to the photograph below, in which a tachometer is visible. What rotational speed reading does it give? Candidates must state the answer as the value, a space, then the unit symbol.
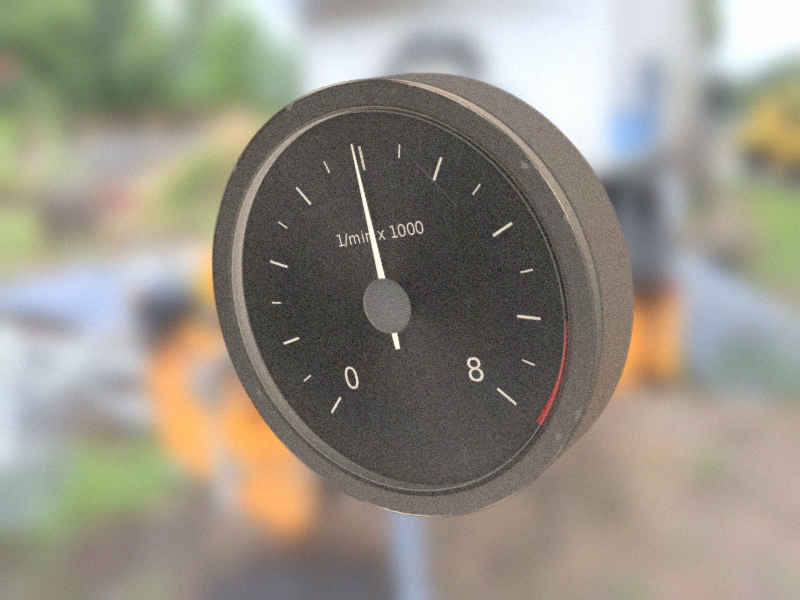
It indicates 4000 rpm
